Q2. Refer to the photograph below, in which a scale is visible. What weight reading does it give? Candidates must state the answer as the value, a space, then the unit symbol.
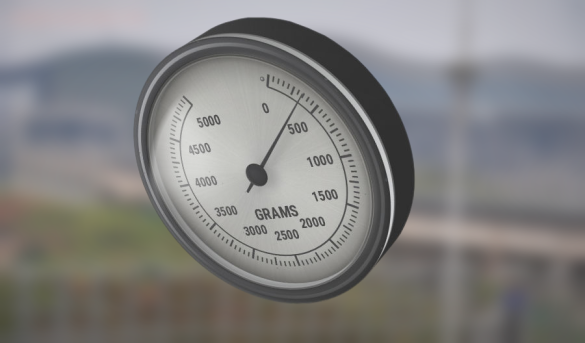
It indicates 350 g
